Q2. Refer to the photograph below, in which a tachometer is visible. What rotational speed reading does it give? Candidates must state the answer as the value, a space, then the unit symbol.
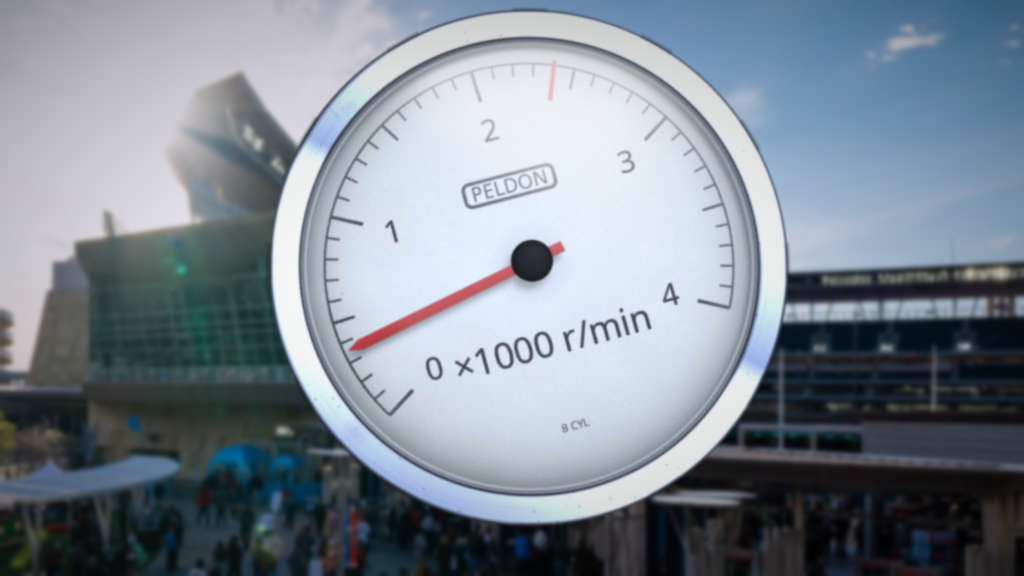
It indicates 350 rpm
